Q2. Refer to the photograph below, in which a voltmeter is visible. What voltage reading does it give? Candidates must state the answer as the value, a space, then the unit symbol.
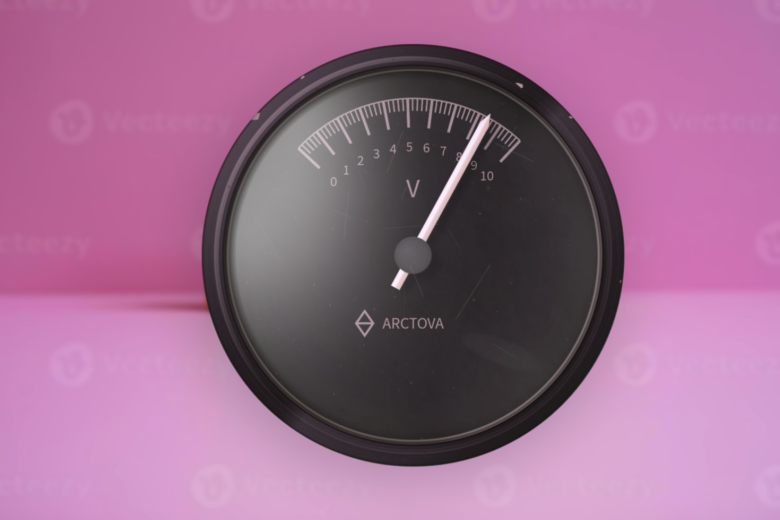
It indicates 8.4 V
